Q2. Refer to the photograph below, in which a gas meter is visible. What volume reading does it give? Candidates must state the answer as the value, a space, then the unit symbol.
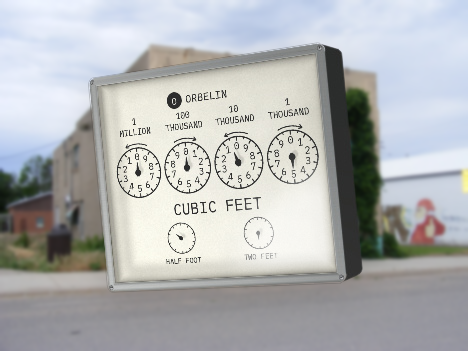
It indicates 500 ft³
